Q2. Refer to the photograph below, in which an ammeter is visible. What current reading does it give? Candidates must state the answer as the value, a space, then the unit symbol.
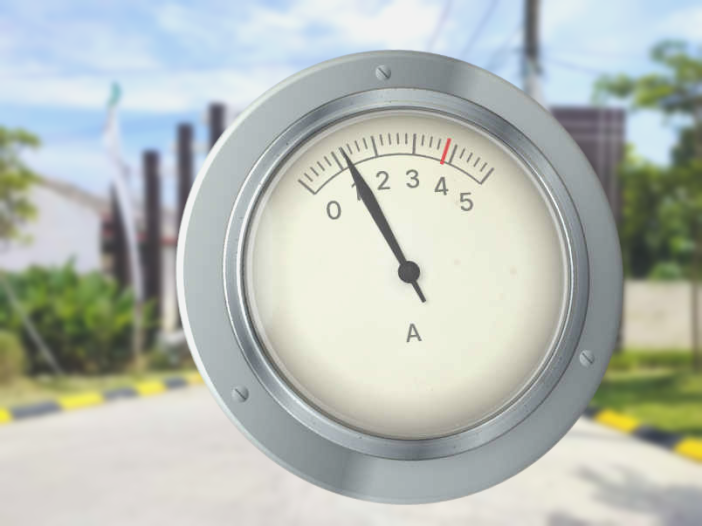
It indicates 1.2 A
